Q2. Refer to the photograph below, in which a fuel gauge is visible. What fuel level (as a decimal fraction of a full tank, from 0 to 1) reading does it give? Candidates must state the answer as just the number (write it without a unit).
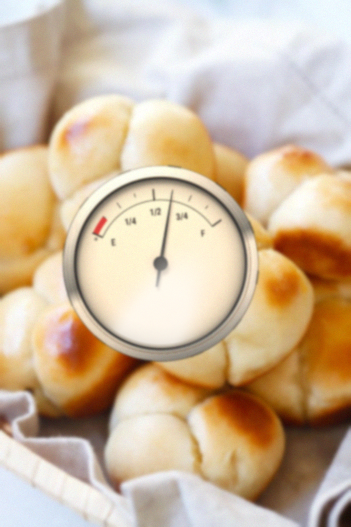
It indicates 0.625
